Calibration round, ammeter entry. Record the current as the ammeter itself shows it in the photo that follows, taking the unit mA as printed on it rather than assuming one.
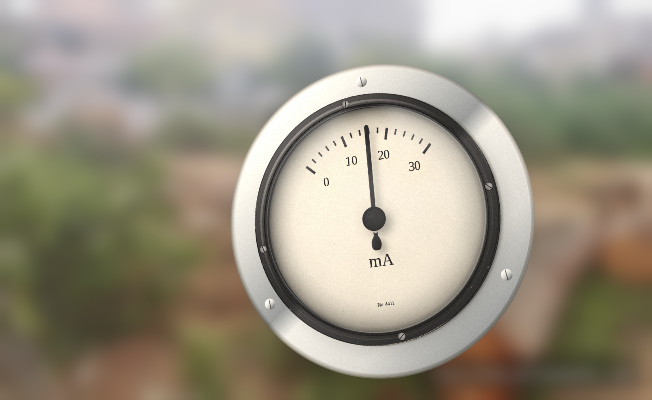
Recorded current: 16 mA
